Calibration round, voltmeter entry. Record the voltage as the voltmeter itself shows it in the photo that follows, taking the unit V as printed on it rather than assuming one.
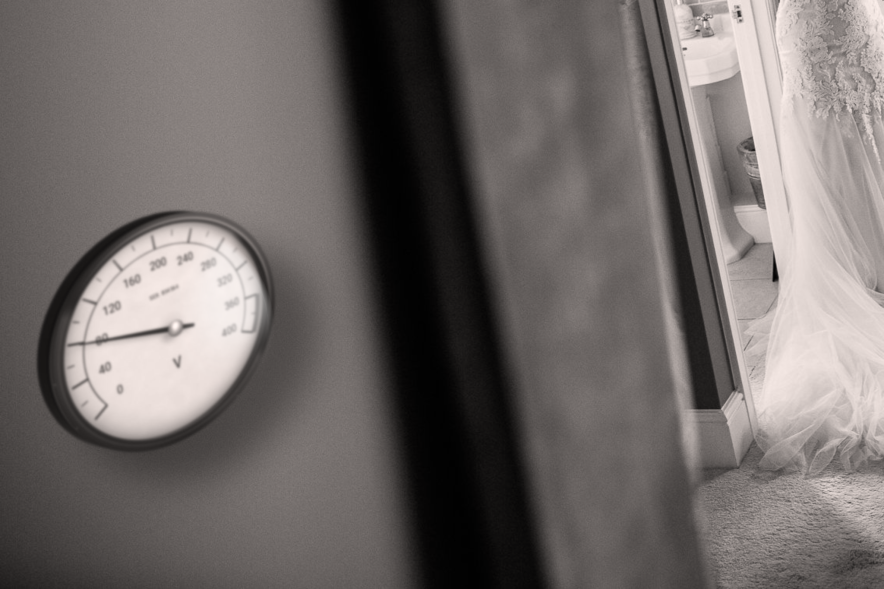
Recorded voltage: 80 V
